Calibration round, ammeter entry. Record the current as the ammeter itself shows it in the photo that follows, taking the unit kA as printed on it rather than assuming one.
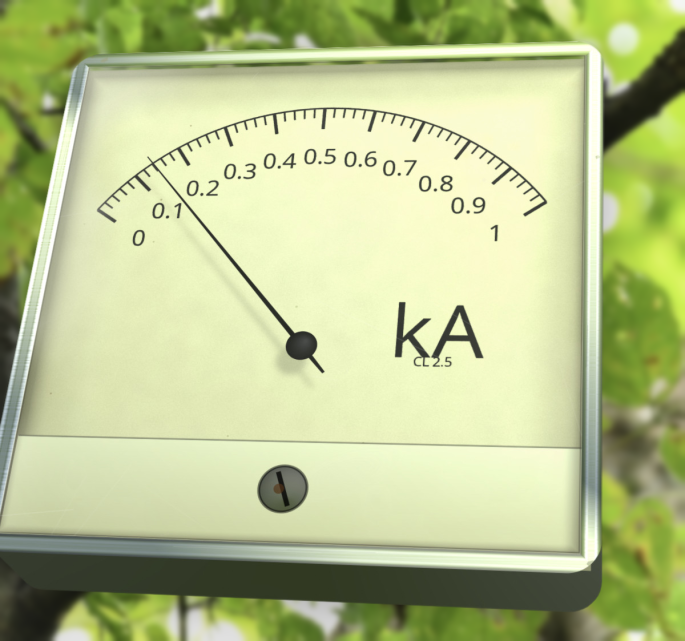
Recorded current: 0.14 kA
